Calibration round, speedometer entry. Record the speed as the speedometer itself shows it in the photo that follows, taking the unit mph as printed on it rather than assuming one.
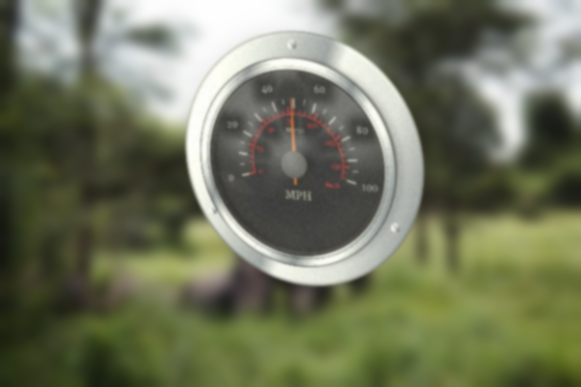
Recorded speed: 50 mph
